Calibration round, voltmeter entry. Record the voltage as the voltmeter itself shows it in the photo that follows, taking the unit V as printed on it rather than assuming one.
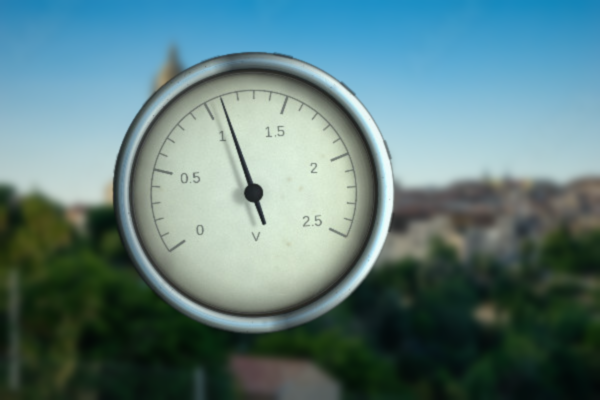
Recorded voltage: 1.1 V
